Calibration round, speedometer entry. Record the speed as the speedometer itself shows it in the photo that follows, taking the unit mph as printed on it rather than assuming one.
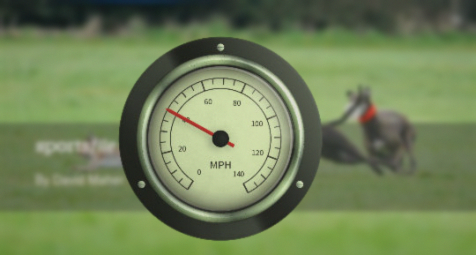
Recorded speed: 40 mph
